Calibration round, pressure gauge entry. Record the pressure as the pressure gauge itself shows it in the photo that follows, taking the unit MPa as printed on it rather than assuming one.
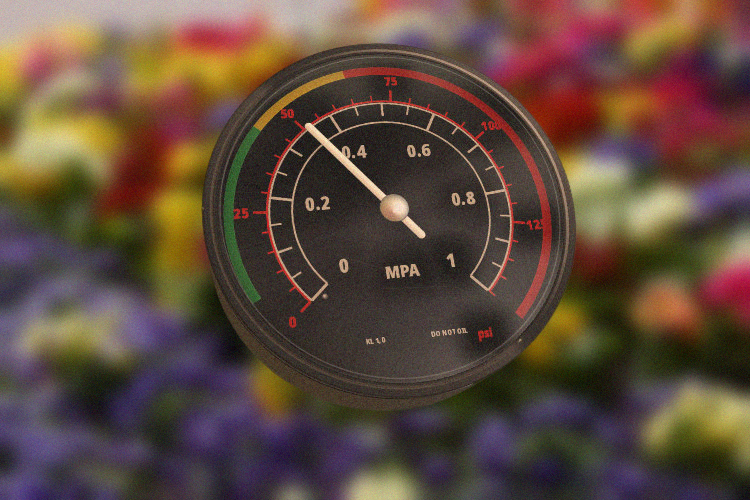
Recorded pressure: 0.35 MPa
